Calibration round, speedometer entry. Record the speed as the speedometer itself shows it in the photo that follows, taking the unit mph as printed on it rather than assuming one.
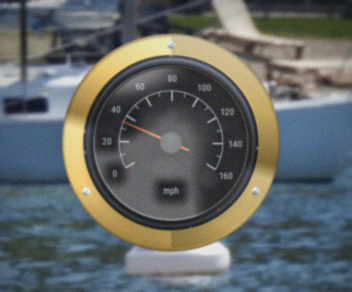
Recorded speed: 35 mph
